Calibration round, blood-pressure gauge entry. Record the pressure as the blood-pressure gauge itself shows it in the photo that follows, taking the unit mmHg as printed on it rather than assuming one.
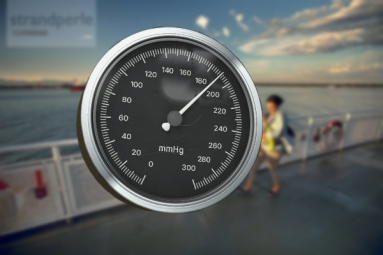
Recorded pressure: 190 mmHg
